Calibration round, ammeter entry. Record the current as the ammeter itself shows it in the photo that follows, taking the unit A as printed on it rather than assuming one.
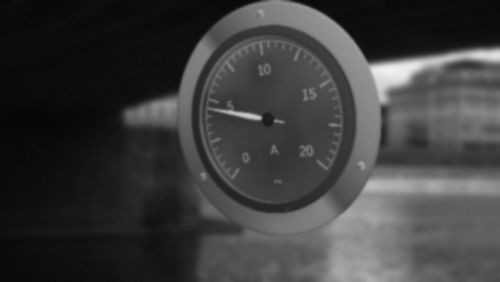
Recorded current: 4.5 A
